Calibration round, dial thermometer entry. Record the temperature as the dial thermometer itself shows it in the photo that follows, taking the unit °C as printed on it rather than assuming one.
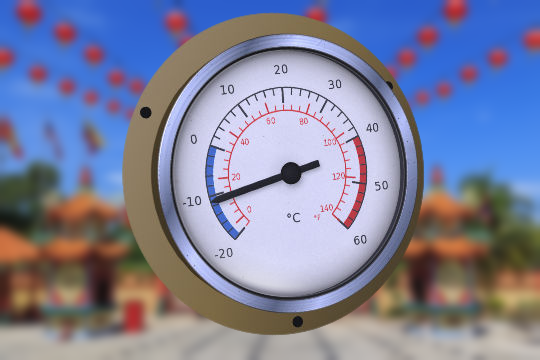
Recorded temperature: -11 °C
